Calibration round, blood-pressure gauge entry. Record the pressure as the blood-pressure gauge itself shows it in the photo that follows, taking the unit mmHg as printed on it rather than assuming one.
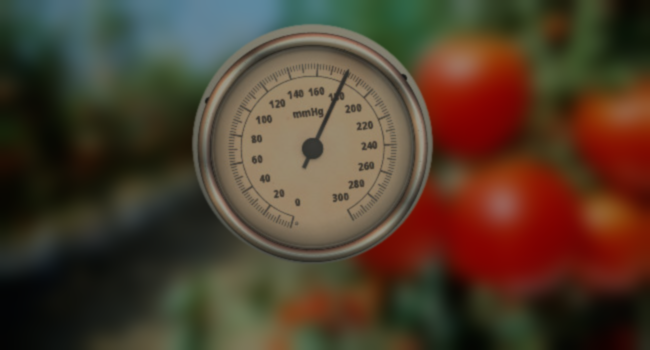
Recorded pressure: 180 mmHg
